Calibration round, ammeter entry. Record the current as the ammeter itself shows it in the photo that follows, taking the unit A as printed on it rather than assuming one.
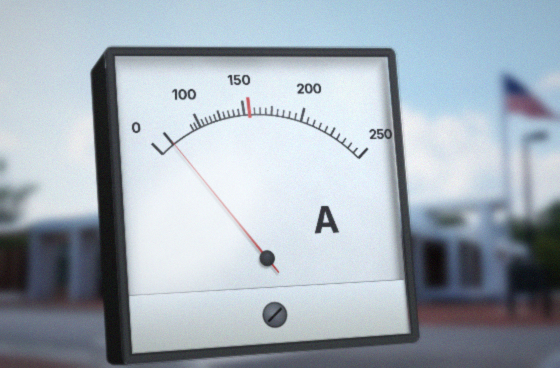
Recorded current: 50 A
